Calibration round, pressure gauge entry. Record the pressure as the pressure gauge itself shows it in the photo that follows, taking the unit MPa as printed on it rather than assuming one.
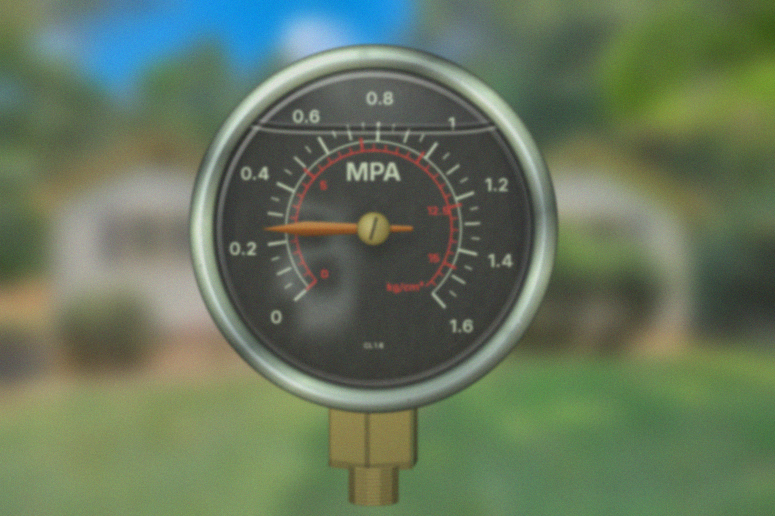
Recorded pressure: 0.25 MPa
